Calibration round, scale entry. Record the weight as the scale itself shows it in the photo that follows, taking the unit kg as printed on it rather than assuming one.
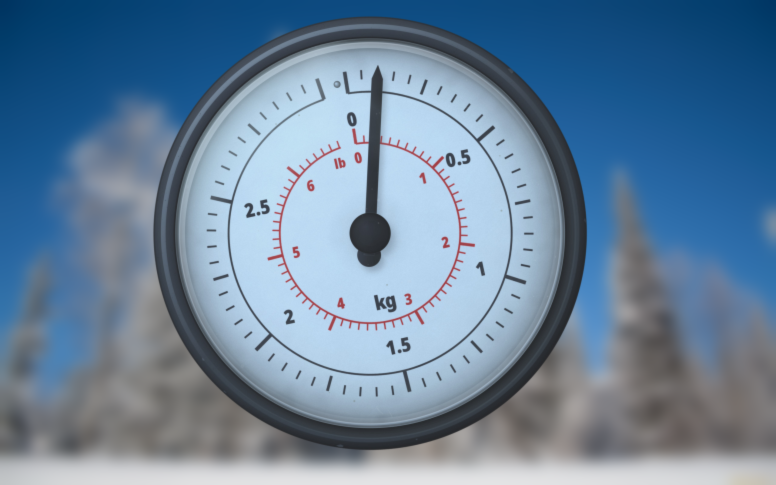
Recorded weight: 0.1 kg
